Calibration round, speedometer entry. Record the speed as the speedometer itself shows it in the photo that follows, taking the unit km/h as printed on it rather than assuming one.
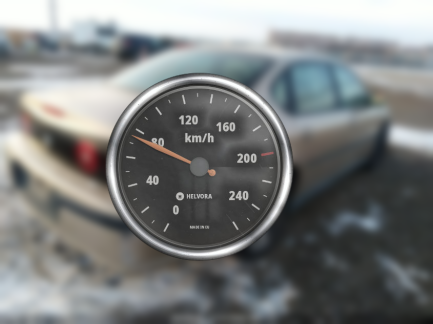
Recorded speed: 75 km/h
